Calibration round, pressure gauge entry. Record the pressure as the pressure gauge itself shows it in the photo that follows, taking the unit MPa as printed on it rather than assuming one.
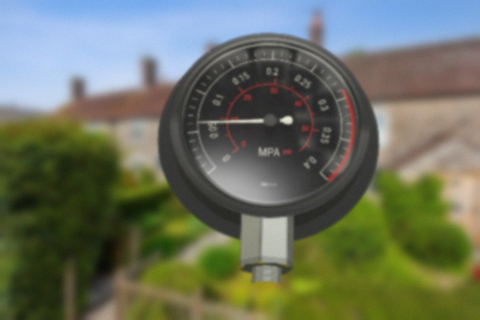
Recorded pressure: 0.06 MPa
